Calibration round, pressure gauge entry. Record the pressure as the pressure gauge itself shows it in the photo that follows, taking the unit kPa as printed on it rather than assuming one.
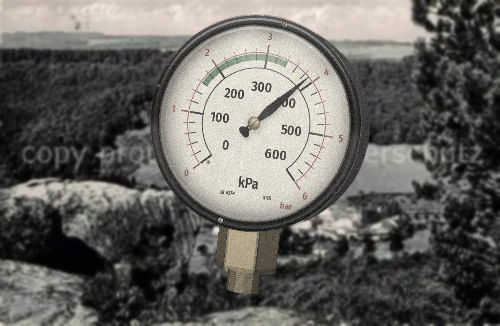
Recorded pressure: 390 kPa
